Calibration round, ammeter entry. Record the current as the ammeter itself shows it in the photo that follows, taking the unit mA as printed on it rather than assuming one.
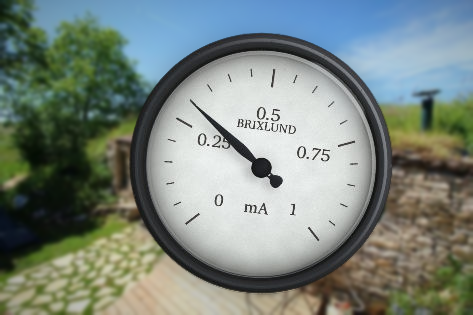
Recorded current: 0.3 mA
